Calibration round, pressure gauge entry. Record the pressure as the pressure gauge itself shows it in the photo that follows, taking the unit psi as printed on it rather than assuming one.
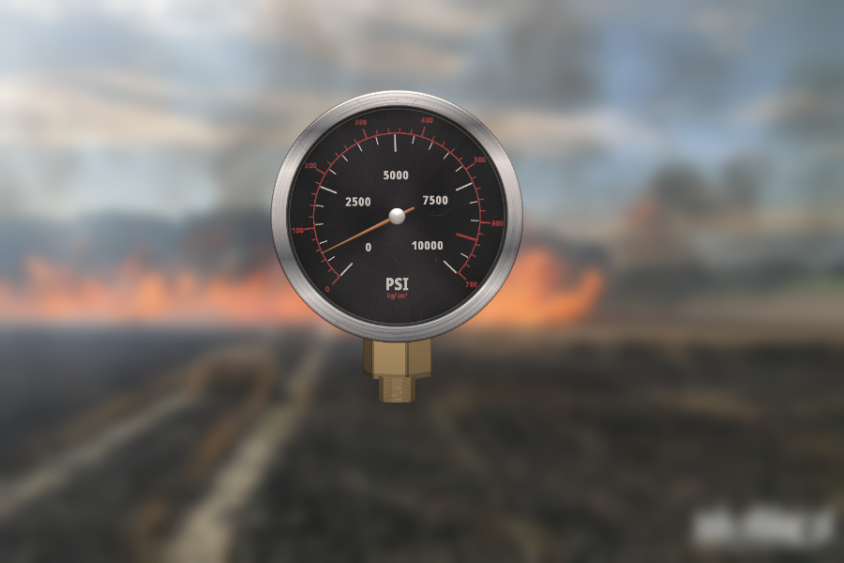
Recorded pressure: 750 psi
